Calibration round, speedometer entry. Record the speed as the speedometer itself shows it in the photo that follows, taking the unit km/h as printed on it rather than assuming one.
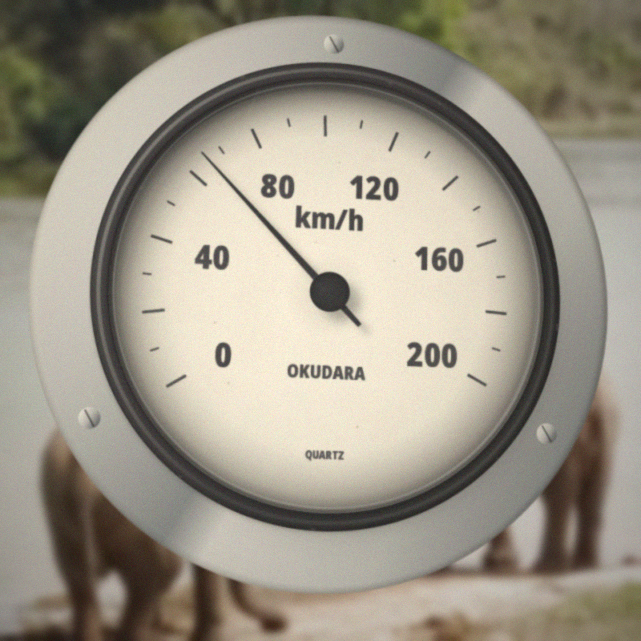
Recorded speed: 65 km/h
